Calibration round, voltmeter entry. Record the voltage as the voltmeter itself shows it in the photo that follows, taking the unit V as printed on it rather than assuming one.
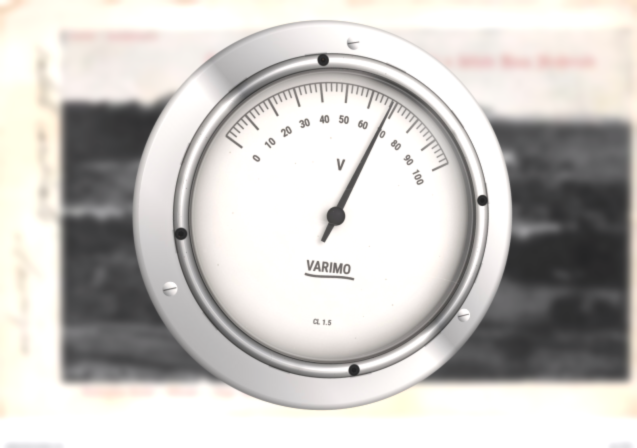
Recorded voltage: 68 V
